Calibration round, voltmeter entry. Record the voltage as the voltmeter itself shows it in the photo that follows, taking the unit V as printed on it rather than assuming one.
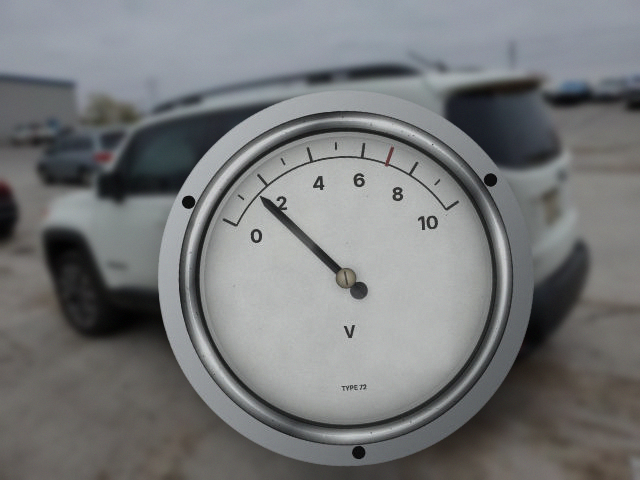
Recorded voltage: 1.5 V
